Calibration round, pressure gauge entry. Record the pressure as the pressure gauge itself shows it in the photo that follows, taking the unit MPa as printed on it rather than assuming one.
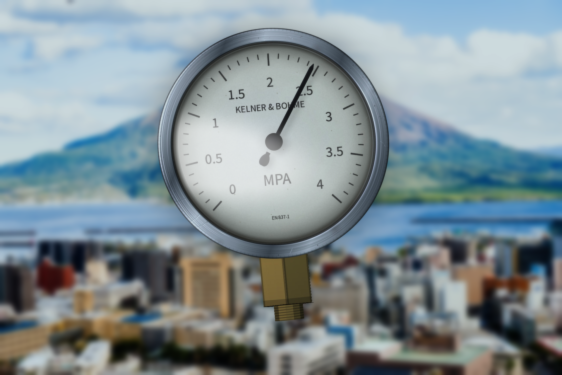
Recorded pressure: 2.45 MPa
